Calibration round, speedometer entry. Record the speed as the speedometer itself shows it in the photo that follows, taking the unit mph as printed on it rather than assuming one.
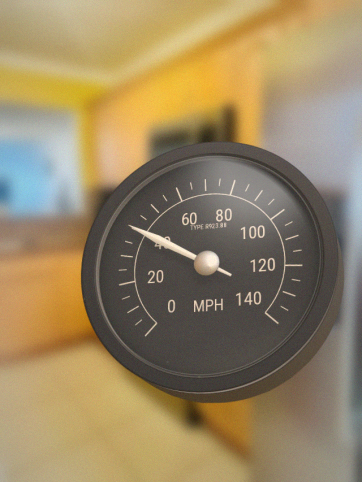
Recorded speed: 40 mph
